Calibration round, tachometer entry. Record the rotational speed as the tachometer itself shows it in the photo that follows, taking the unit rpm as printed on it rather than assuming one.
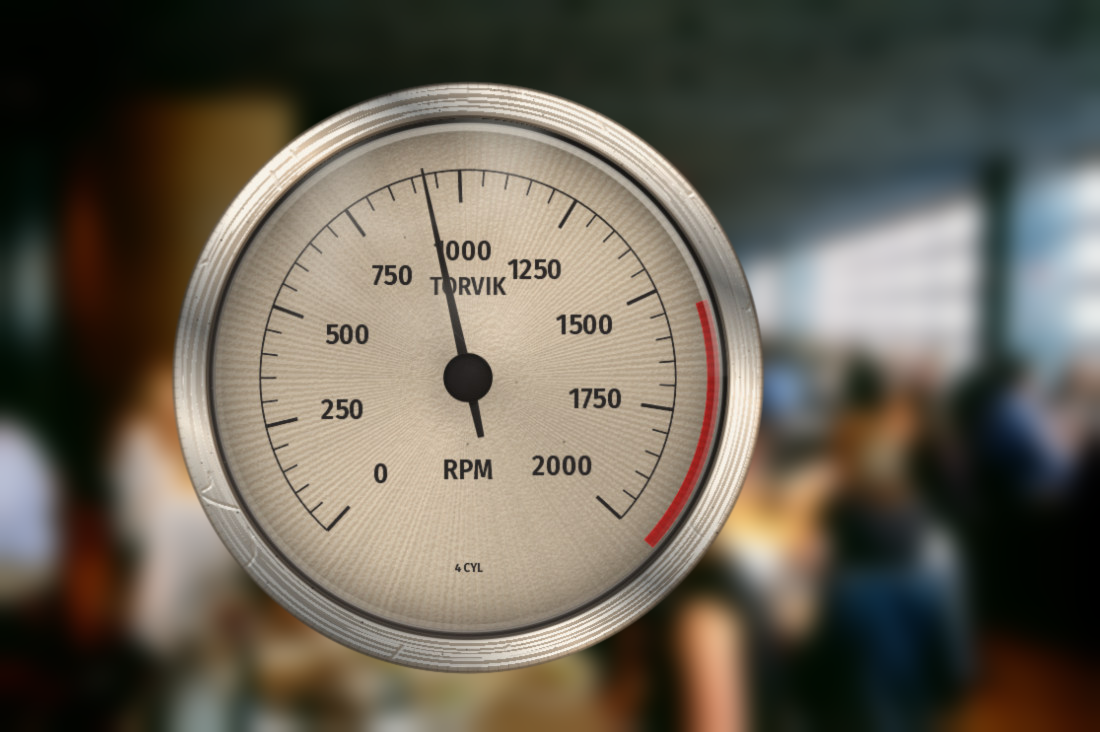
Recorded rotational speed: 925 rpm
